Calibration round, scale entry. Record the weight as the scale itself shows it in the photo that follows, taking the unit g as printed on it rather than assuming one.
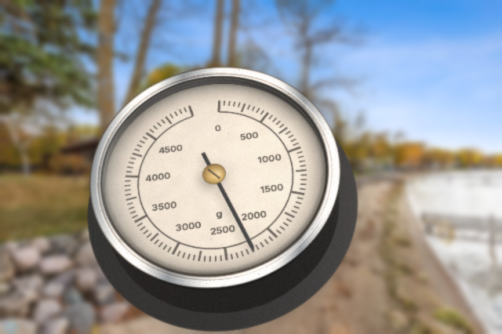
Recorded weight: 2250 g
